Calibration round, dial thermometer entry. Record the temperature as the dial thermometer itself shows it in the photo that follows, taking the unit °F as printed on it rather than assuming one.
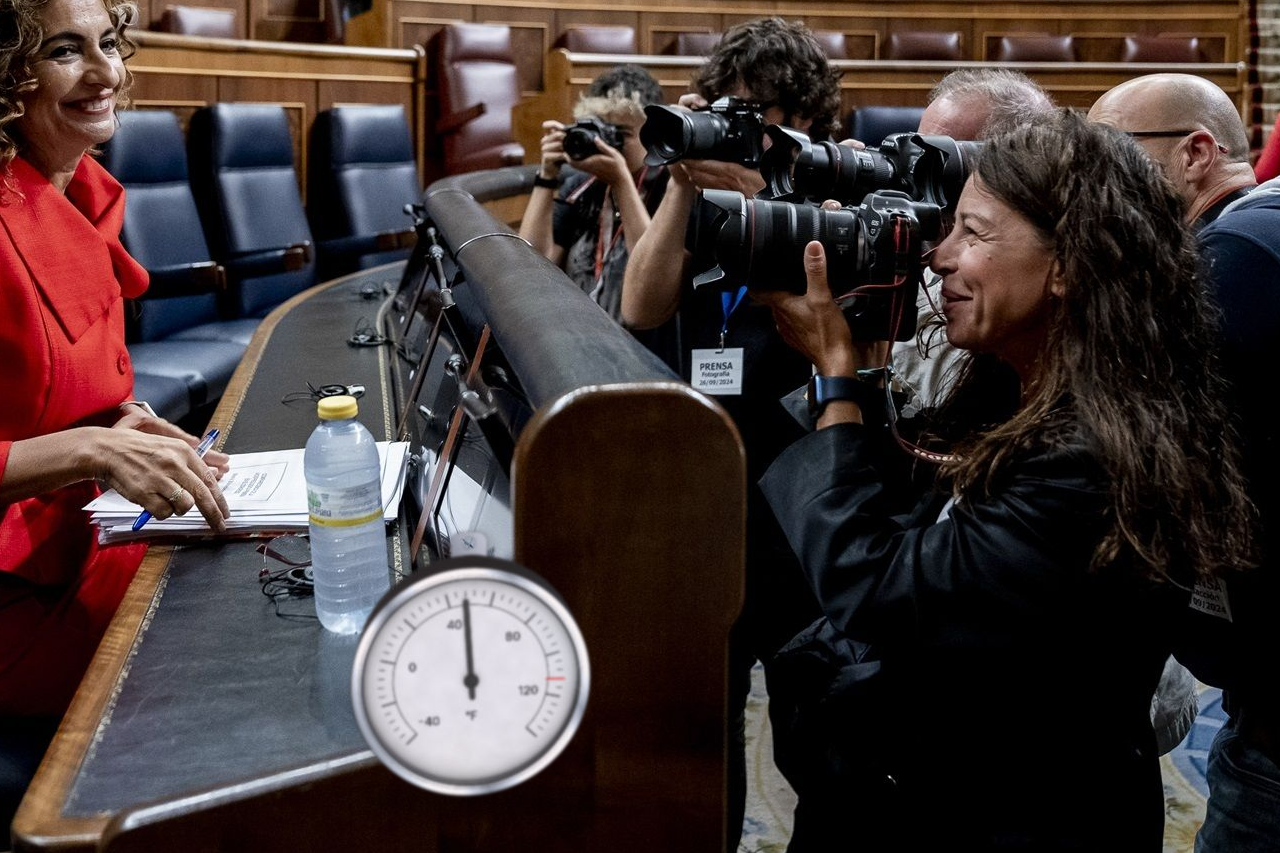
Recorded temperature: 48 °F
